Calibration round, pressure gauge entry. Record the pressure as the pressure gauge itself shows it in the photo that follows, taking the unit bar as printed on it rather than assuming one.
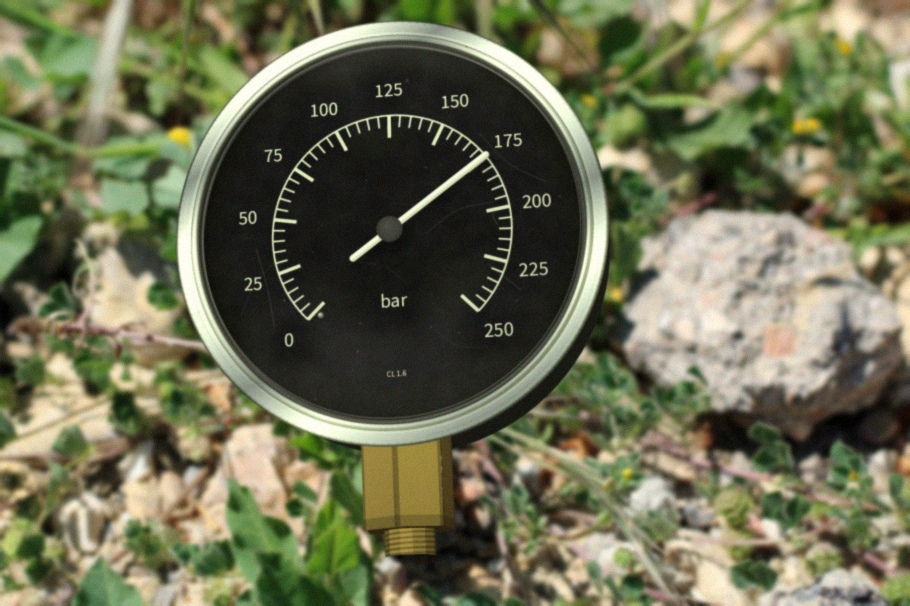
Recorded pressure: 175 bar
